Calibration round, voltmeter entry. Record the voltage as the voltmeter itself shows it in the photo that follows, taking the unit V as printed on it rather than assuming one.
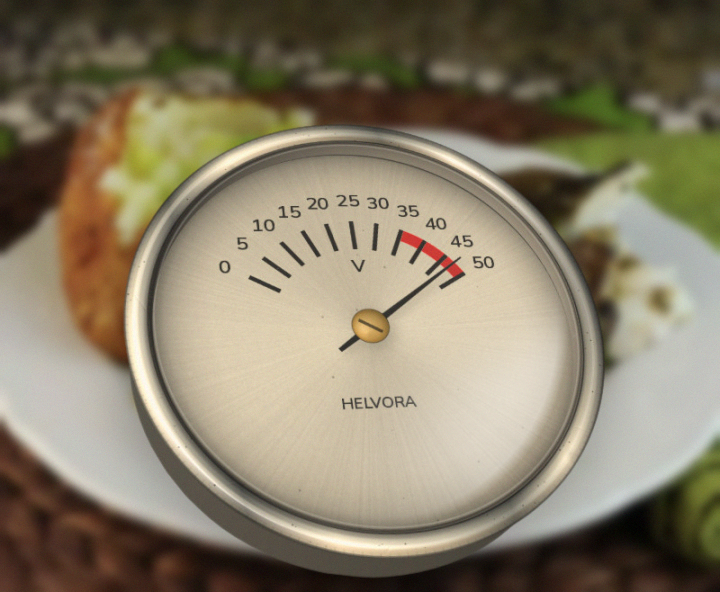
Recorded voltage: 47.5 V
